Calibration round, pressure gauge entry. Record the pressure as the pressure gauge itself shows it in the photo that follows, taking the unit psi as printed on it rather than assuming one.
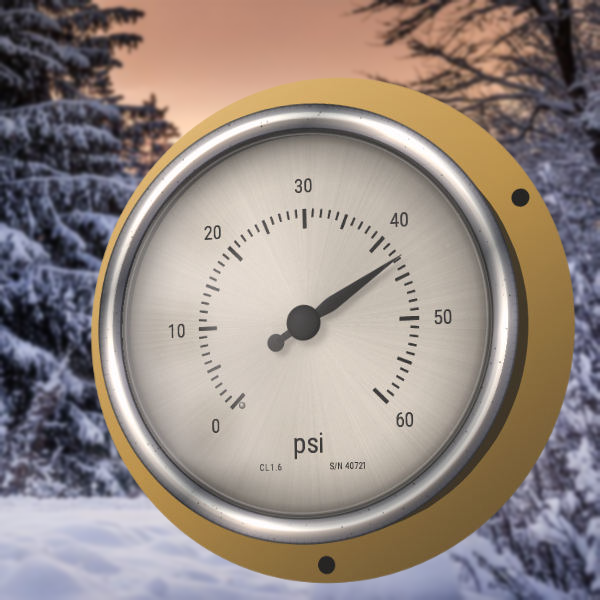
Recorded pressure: 43 psi
